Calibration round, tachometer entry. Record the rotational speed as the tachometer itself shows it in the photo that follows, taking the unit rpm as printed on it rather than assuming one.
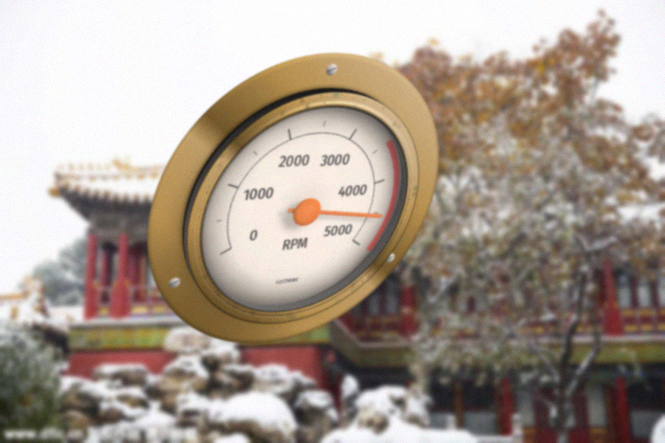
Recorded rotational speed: 4500 rpm
